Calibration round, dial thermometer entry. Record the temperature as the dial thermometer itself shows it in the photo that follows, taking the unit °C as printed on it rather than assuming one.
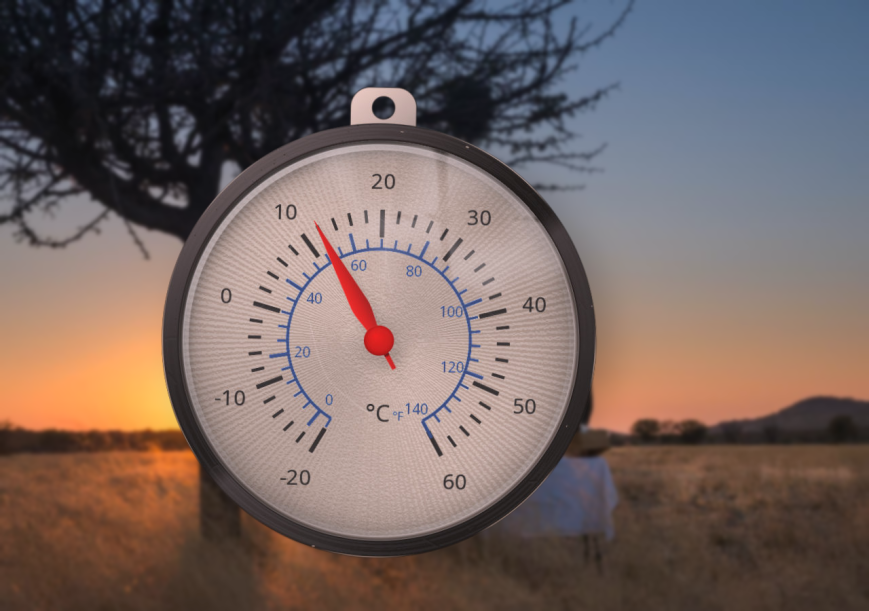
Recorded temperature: 12 °C
